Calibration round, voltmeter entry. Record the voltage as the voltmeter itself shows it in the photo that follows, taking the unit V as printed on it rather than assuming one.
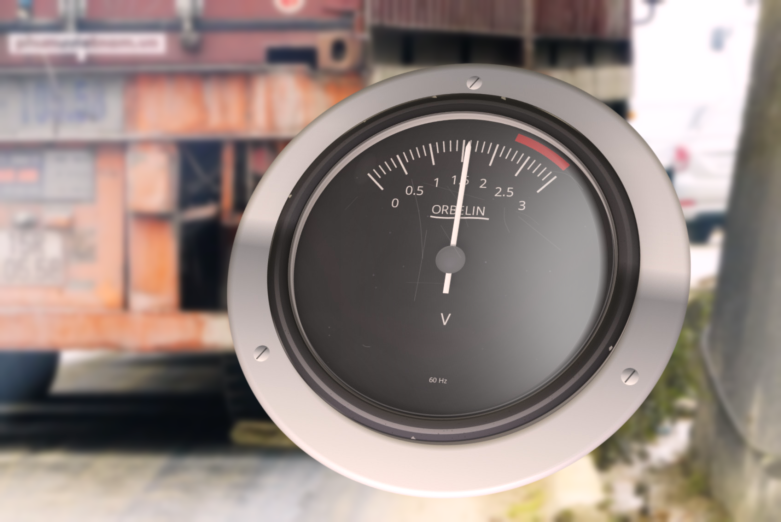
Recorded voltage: 1.6 V
